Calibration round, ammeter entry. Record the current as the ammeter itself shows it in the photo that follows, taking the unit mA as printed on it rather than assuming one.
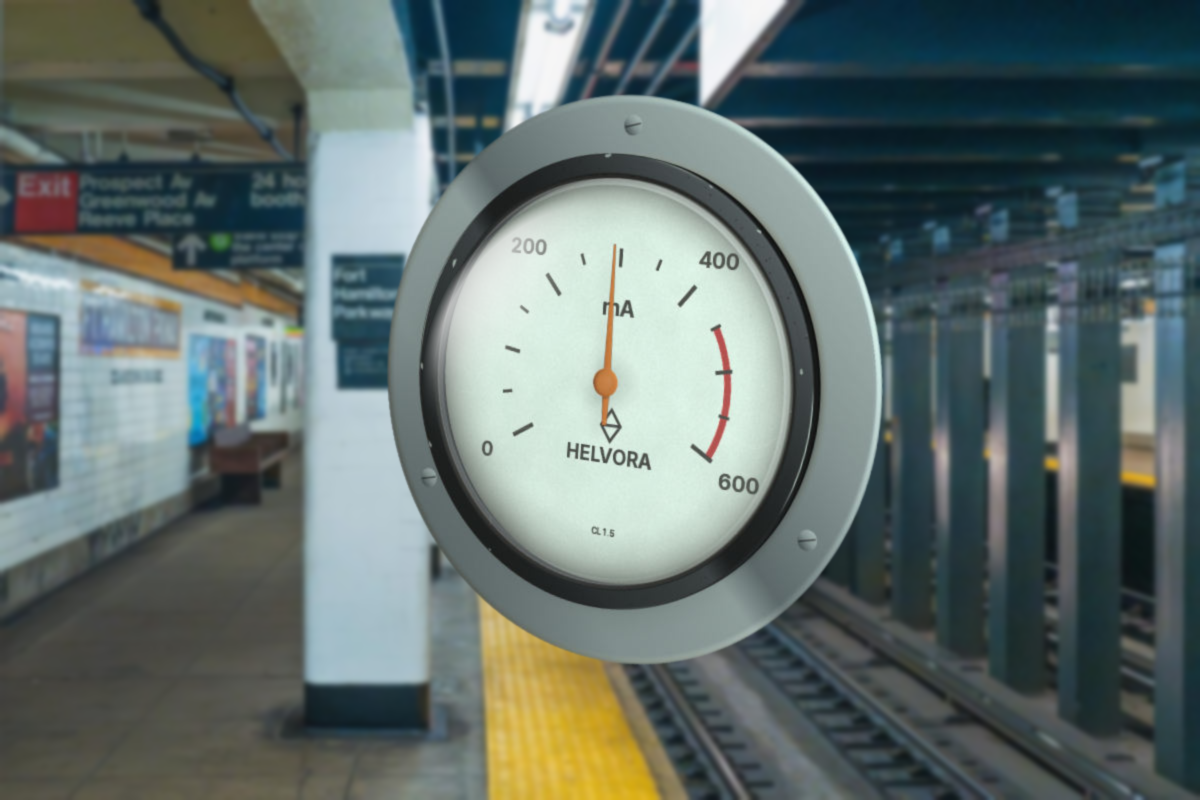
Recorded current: 300 mA
